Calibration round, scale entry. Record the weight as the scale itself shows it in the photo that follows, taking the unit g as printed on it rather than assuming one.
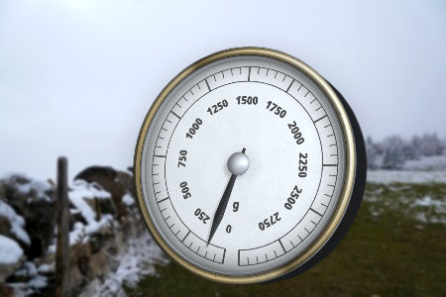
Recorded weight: 100 g
